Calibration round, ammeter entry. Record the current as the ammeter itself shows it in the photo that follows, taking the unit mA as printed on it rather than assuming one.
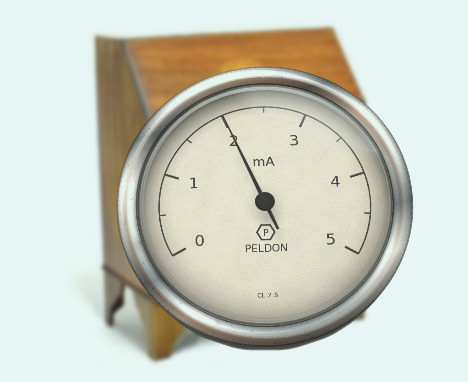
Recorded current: 2 mA
